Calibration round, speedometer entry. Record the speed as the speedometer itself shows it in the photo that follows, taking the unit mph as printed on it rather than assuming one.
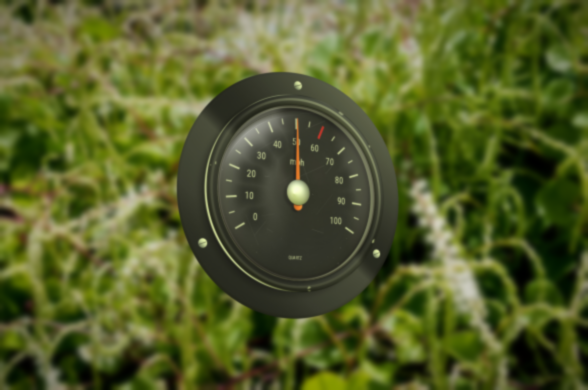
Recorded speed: 50 mph
